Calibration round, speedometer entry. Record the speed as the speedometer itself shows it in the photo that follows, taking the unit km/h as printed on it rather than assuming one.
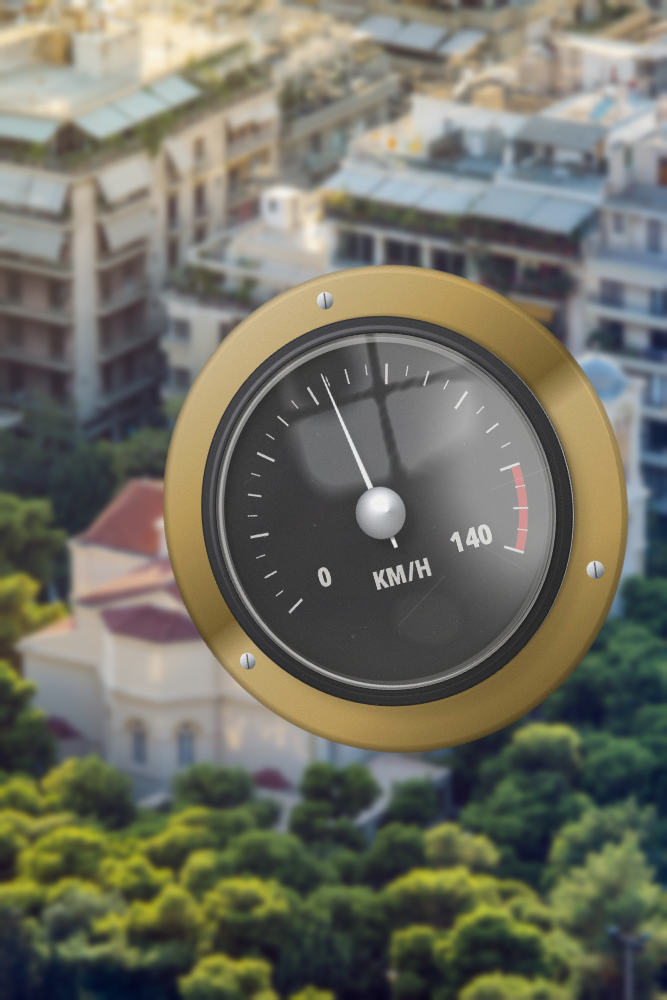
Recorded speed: 65 km/h
